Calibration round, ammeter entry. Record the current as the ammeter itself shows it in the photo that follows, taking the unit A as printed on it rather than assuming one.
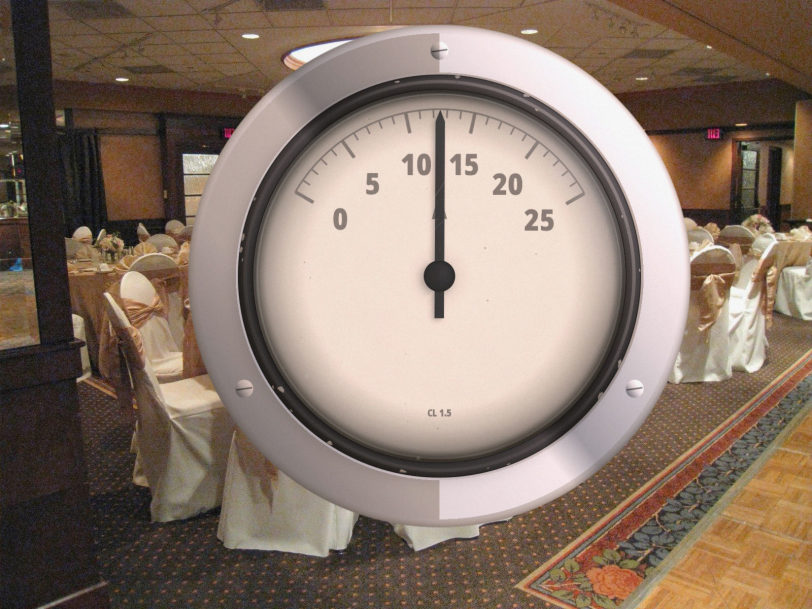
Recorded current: 12.5 A
